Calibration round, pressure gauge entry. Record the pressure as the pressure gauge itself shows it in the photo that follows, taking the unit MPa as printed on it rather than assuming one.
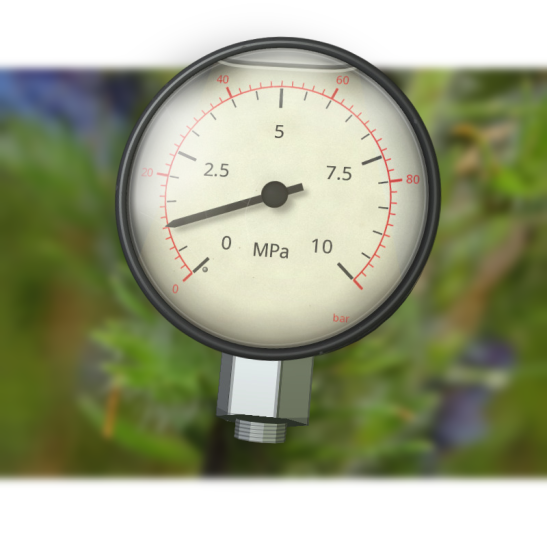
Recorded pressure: 1 MPa
